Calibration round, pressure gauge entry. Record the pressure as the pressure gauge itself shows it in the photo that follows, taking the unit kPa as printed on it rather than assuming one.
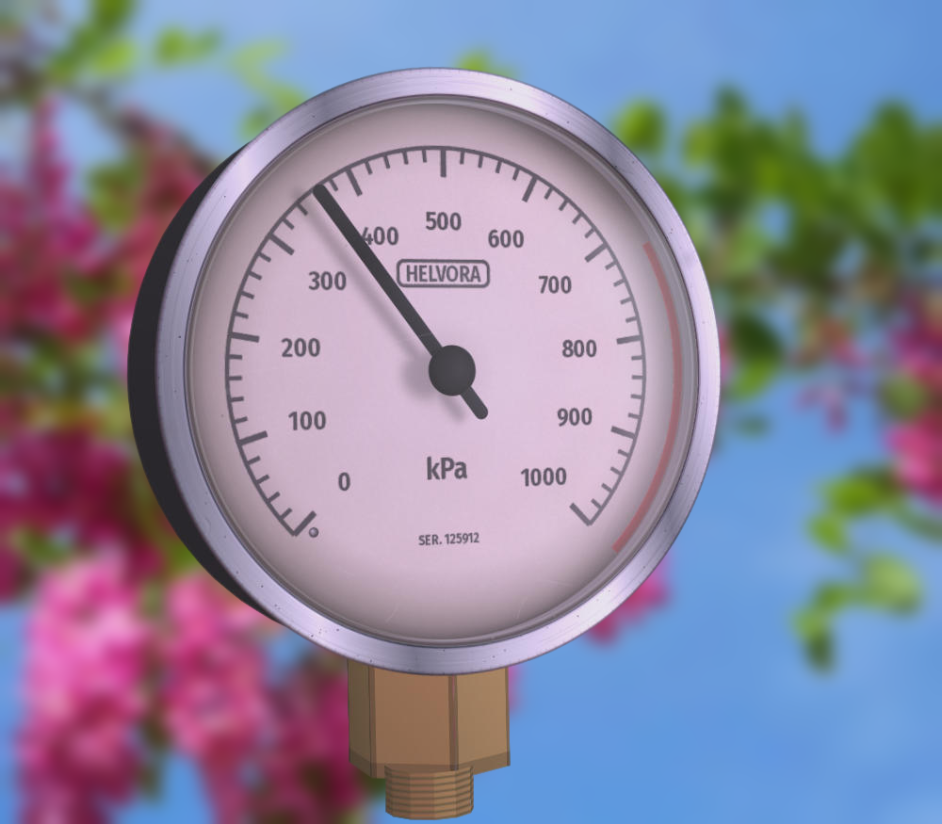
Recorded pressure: 360 kPa
